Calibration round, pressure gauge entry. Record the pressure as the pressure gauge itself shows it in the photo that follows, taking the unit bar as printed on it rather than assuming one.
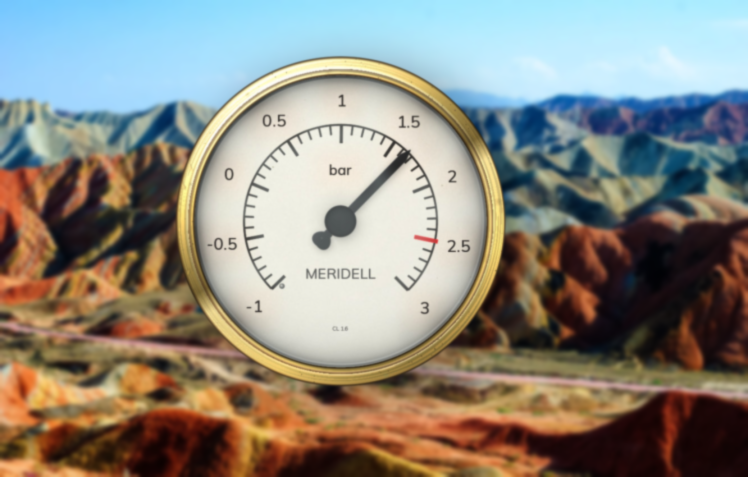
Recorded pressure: 1.65 bar
